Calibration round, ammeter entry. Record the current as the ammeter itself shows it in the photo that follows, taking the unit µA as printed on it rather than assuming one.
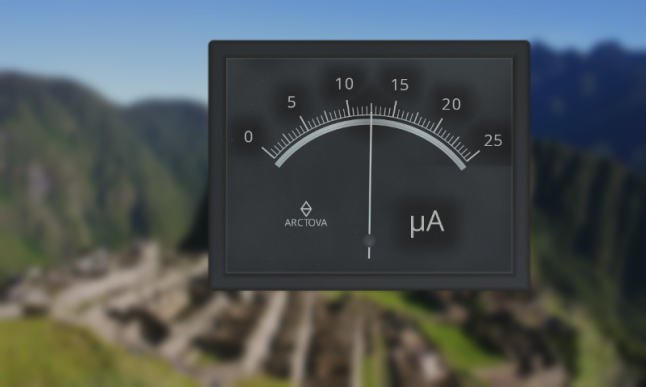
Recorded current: 12.5 µA
